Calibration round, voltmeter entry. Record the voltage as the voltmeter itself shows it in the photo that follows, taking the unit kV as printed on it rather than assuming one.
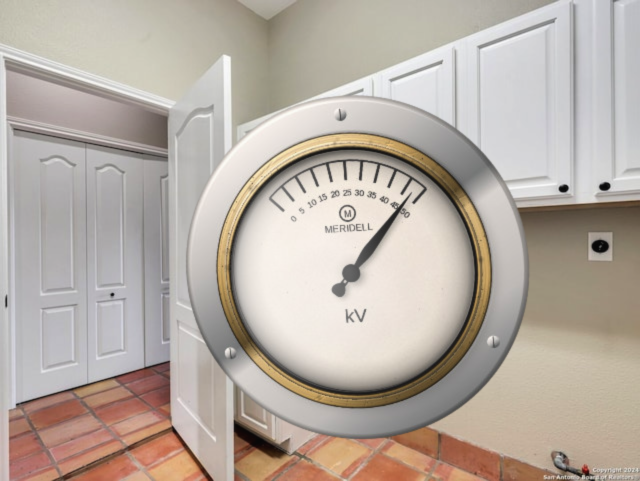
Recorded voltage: 47.5 kV
